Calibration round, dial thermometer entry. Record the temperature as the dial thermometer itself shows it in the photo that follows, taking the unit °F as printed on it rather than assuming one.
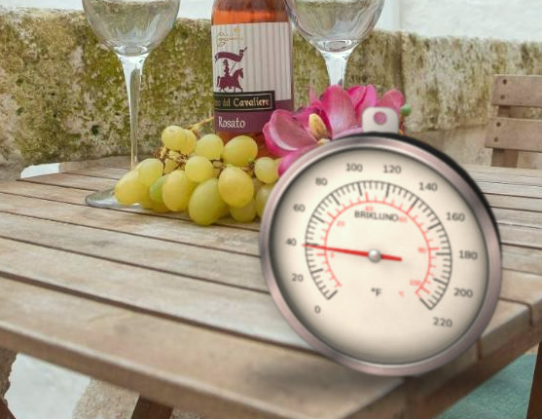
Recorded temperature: 40 °F
